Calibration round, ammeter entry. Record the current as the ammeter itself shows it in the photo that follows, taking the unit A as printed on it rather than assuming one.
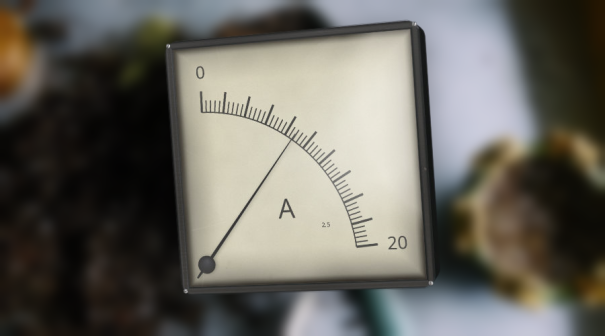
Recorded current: 8.8 A
